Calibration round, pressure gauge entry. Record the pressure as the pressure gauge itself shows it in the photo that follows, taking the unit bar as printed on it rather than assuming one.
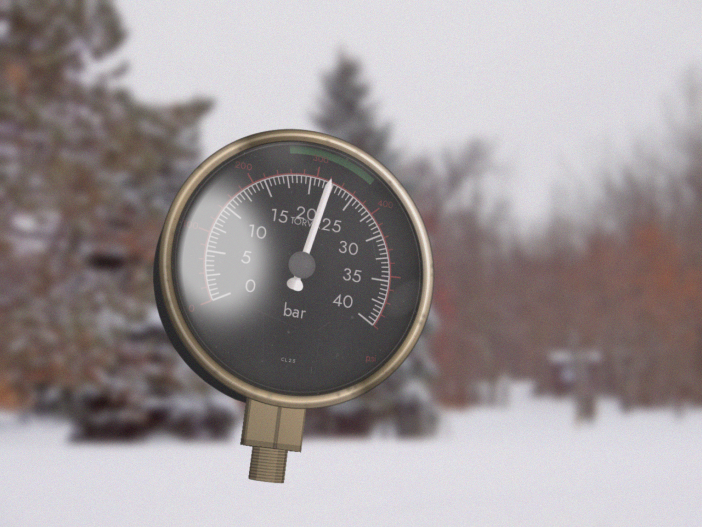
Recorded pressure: 22 bar
